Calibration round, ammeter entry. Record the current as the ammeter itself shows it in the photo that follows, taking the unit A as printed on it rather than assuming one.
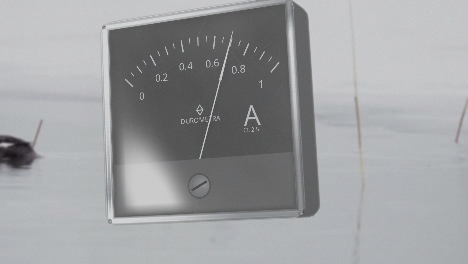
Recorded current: 0.7 A
